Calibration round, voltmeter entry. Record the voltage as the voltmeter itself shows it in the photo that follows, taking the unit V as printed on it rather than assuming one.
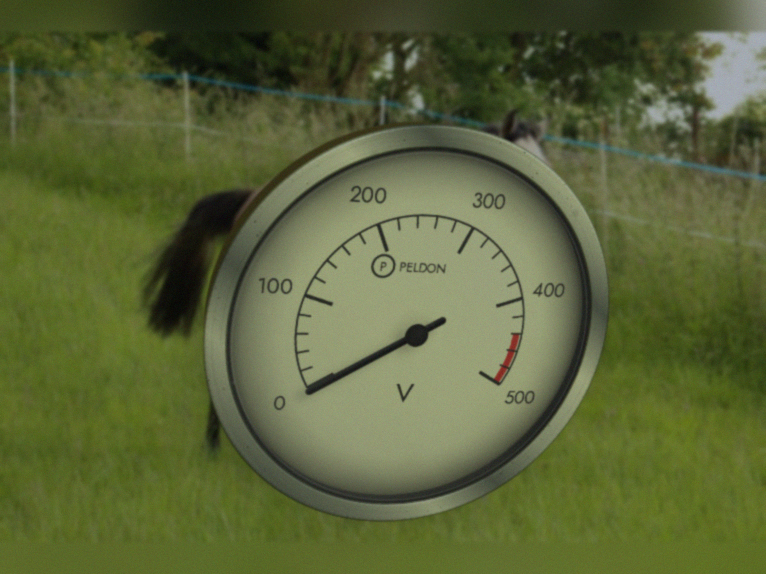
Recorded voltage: 0 V
